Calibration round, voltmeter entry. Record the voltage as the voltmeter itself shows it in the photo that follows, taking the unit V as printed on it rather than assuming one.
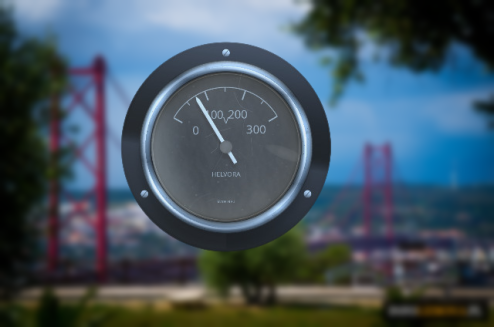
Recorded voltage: 75 V
